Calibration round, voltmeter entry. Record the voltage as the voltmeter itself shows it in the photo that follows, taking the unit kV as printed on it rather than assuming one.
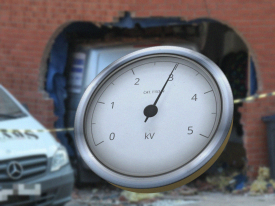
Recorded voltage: 3 kV
